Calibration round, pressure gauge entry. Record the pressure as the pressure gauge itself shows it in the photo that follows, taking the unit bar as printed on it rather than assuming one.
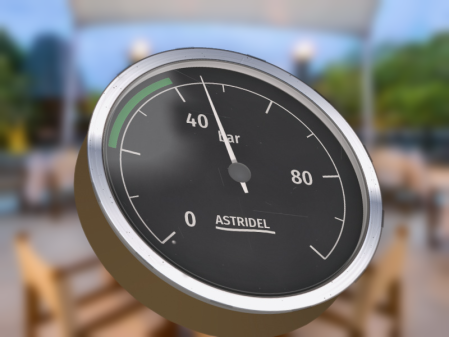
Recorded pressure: 45 bar
